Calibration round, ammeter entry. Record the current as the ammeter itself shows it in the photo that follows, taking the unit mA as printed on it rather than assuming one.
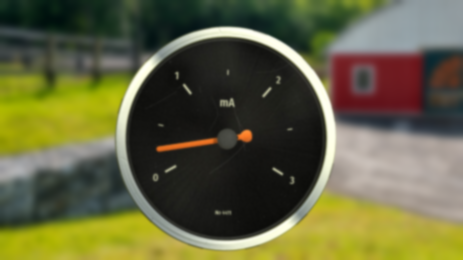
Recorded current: 0.25 mA
